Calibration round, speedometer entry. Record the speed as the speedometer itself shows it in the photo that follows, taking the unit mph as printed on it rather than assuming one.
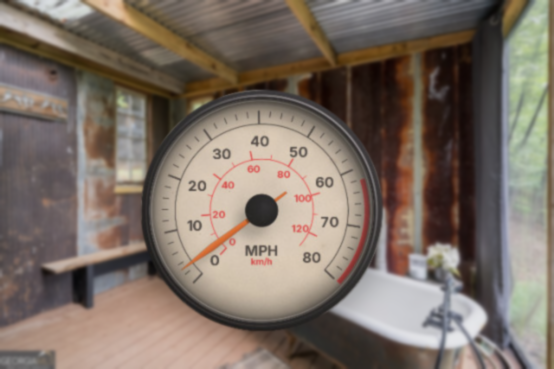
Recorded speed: 3 mph
